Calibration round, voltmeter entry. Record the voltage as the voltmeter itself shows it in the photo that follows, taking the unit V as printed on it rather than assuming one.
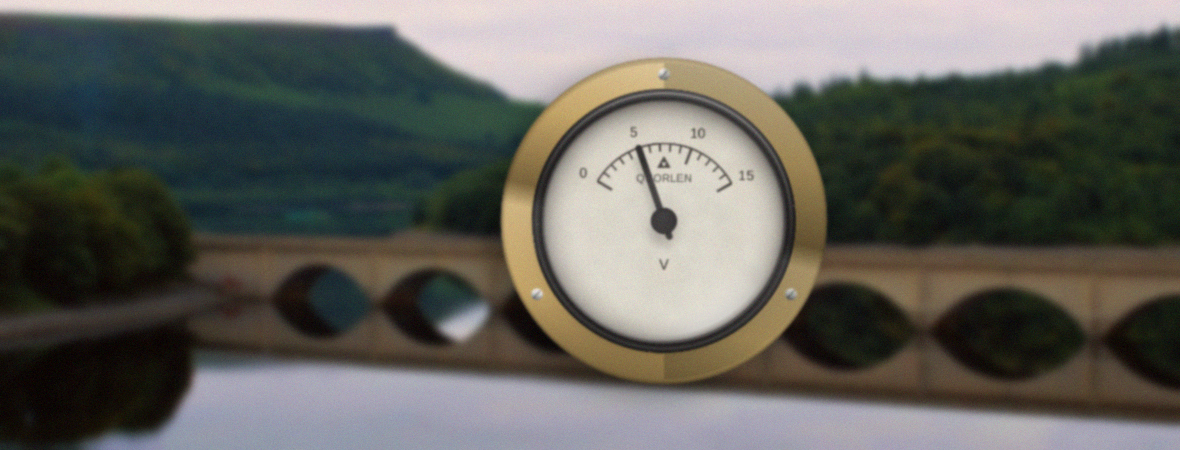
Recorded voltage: 5 V
